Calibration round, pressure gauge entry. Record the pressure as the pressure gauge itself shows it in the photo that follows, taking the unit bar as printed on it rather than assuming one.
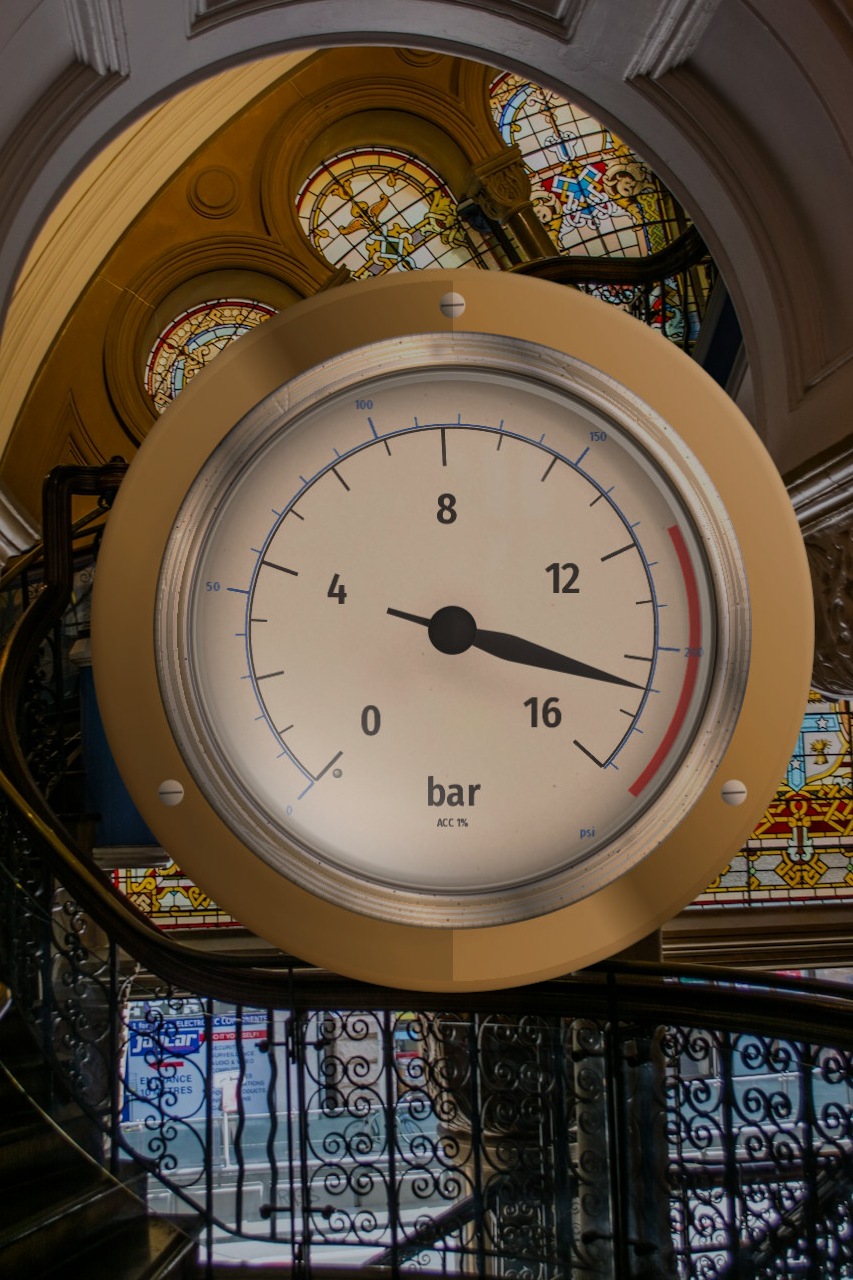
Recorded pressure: 14.5 bar
